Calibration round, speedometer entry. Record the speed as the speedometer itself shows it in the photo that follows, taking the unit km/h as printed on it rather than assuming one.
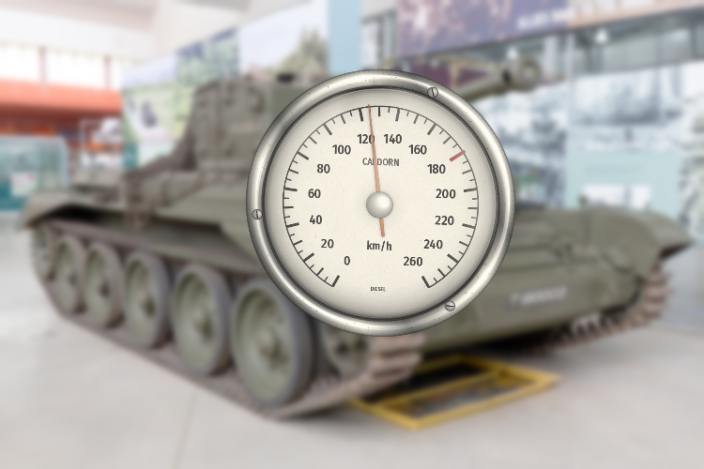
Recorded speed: 125 km/h
